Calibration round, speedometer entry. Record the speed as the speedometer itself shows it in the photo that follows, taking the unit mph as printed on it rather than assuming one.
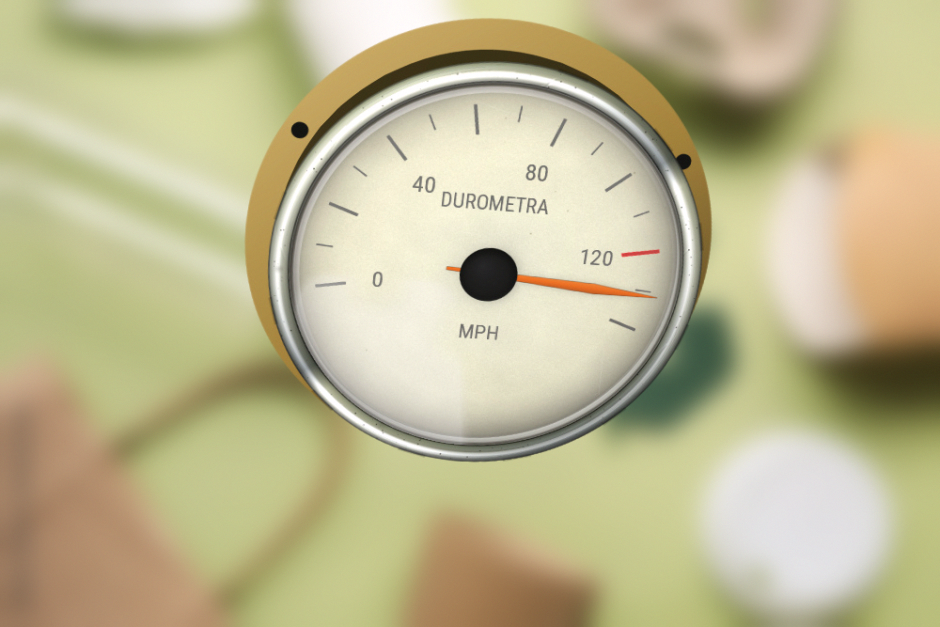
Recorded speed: 130 mph
